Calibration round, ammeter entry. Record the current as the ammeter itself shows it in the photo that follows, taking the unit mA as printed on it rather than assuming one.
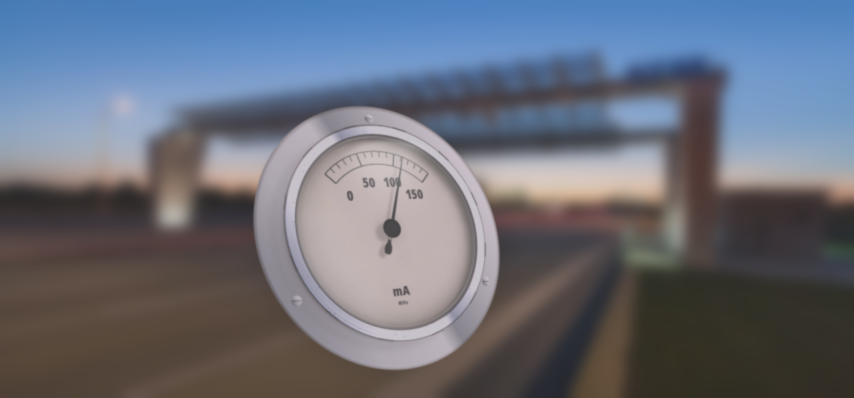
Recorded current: 110 mA
